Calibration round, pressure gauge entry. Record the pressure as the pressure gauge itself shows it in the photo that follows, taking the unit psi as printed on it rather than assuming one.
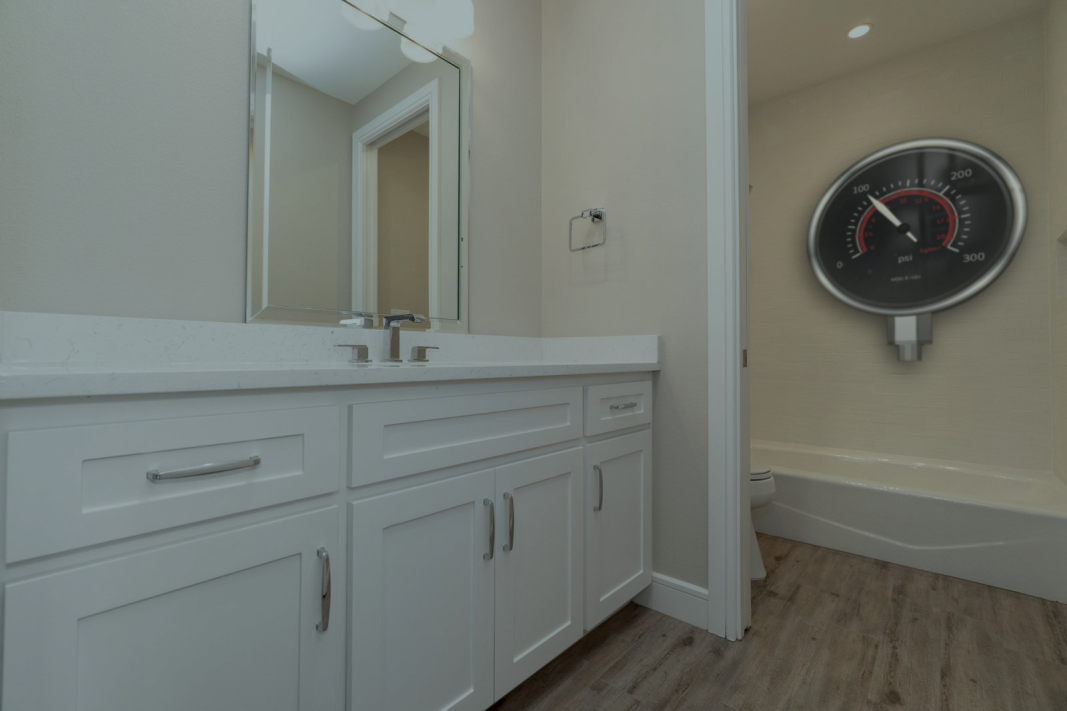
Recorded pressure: 100 psi
